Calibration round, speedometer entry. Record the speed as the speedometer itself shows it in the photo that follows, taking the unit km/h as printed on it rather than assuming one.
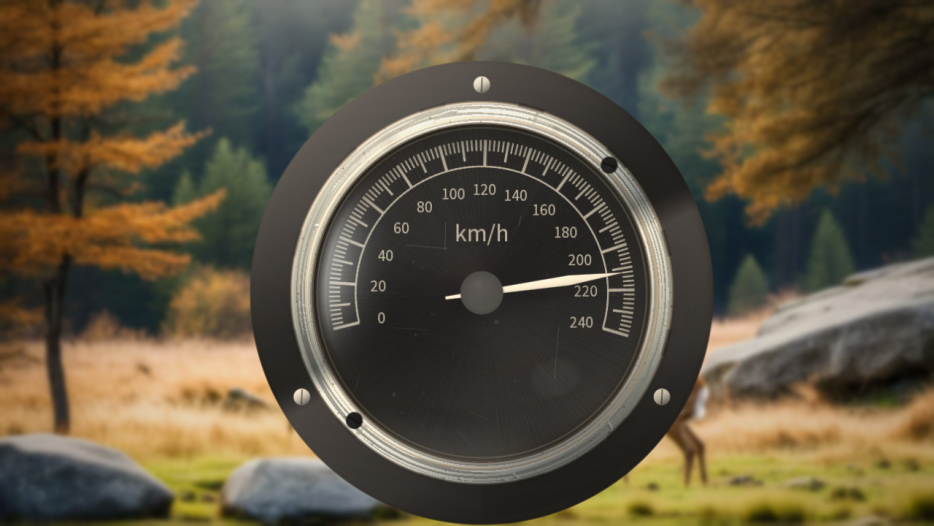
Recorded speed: 212 km/h
